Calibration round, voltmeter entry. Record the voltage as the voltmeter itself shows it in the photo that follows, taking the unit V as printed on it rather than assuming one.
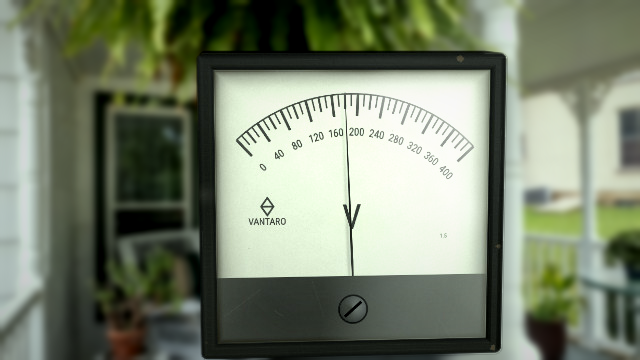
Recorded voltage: 180 V
